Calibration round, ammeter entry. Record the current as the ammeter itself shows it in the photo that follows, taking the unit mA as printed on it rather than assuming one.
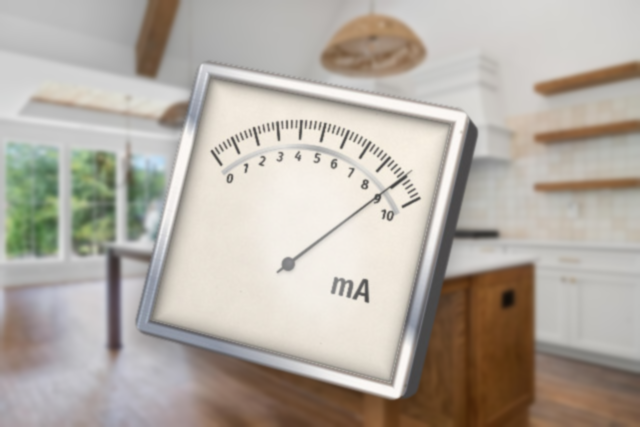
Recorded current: 9 mA
